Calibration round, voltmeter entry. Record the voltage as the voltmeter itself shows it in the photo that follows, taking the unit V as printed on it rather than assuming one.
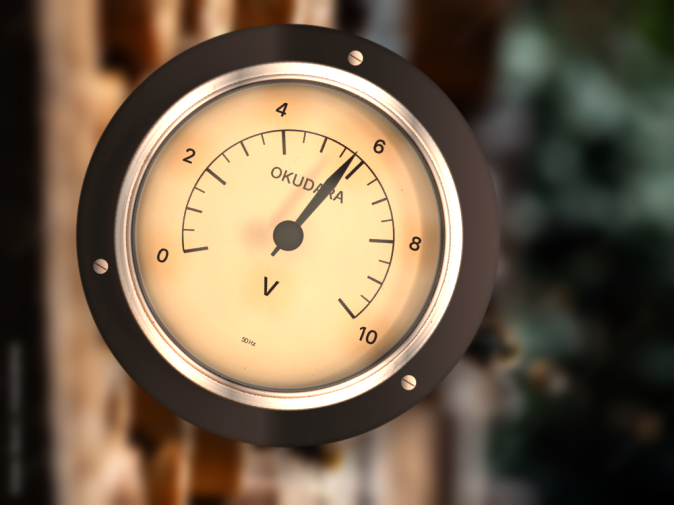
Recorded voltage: 5.75 V
